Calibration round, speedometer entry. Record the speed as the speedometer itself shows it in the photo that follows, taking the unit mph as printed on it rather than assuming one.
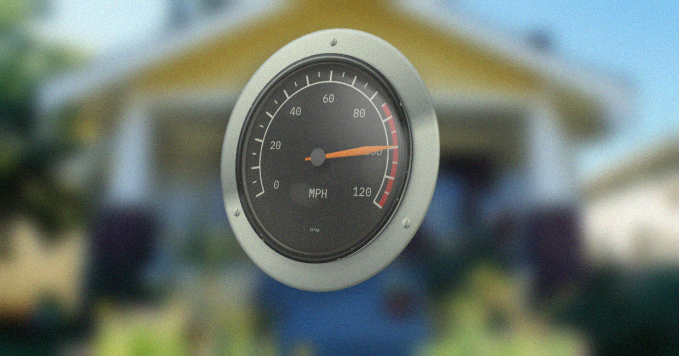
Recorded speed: 100 mph
